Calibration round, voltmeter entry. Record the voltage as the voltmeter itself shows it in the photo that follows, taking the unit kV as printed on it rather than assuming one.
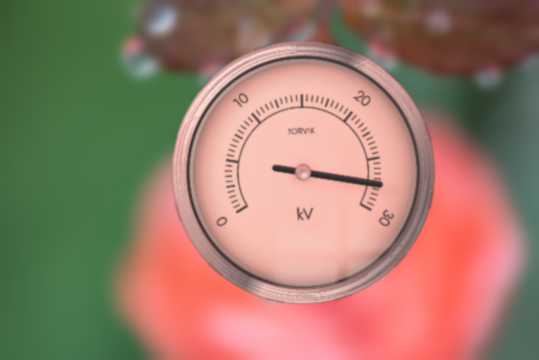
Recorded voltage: 27.5 kV
